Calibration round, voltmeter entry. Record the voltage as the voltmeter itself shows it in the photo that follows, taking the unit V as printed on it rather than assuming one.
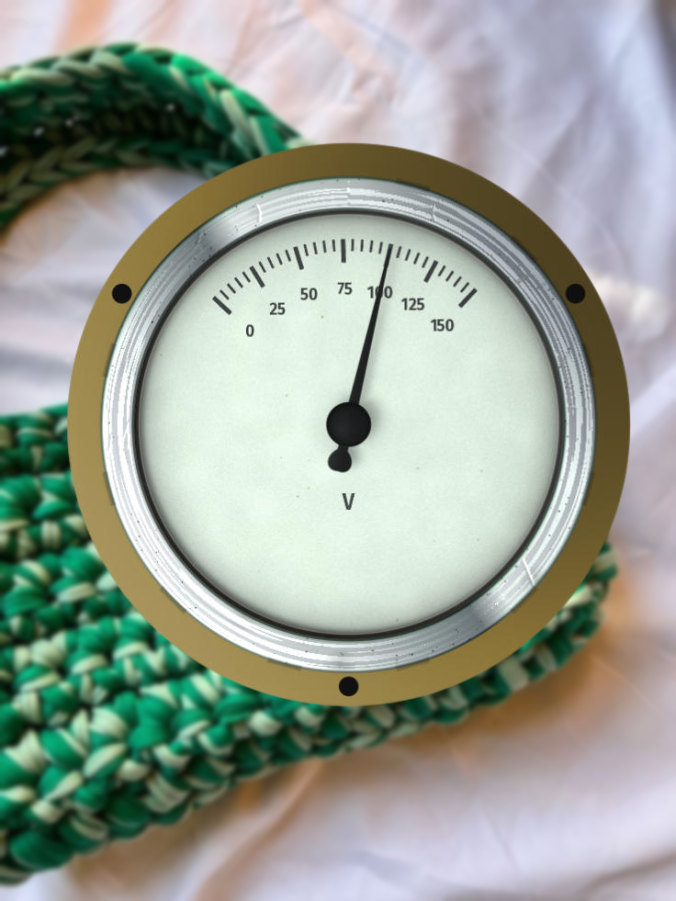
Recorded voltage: 100 V
